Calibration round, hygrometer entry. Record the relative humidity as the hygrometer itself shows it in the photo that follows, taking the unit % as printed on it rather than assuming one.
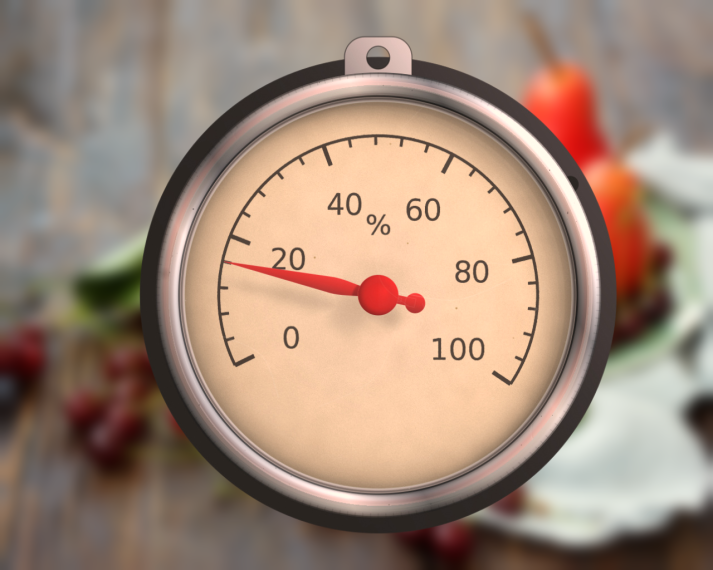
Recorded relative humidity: 16 %
